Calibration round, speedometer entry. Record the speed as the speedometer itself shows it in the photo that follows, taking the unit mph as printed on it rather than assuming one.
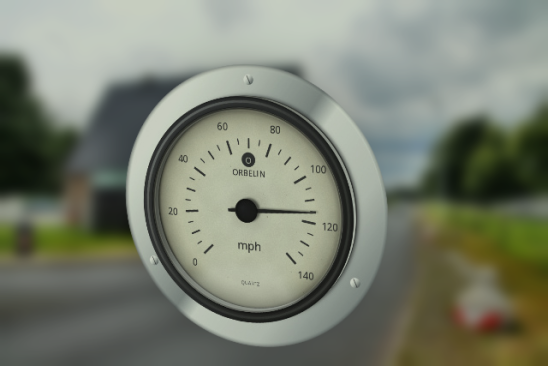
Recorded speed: 115 mph
